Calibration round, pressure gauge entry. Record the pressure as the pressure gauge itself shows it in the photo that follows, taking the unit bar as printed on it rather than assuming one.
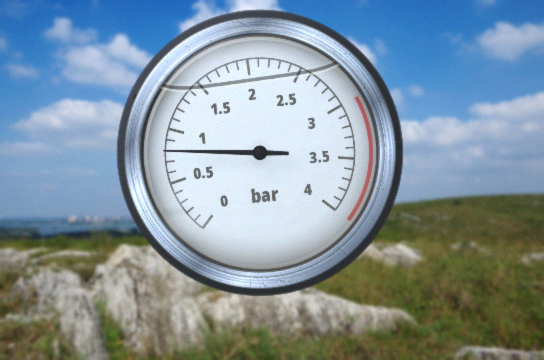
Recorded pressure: 0.8 bar
